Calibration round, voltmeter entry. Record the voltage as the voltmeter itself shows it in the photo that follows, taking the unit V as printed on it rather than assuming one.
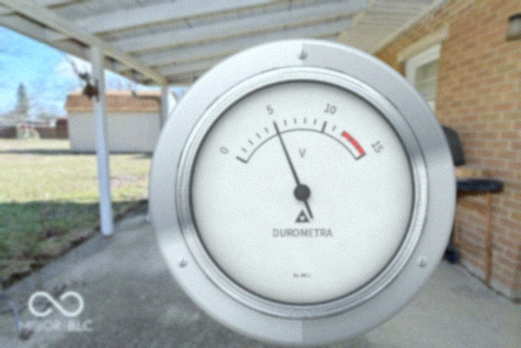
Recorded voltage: 5 V
